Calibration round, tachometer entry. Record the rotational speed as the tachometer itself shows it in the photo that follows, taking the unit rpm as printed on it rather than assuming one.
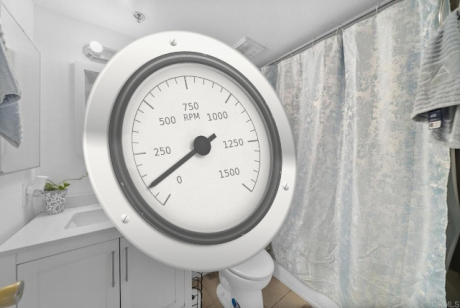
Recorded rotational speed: 100 rpm
